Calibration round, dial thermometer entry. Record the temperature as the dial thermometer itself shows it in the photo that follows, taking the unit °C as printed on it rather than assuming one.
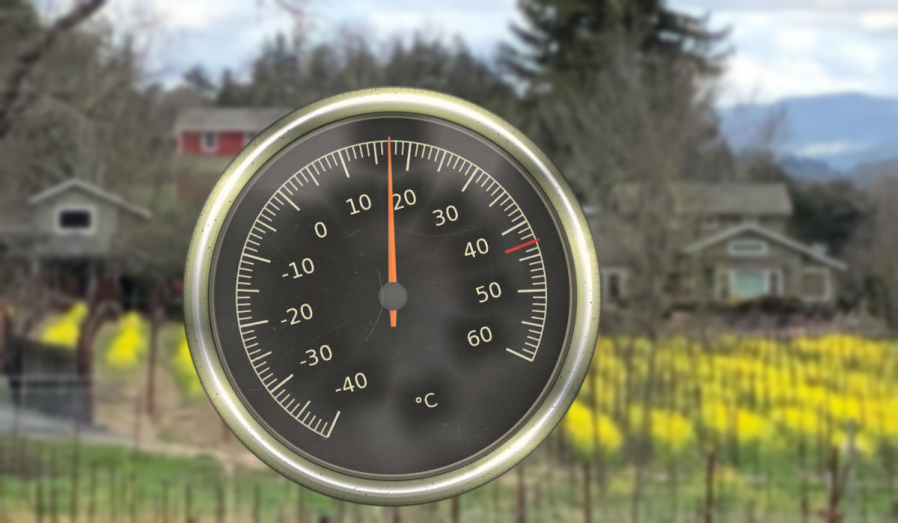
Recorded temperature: 17 °C
